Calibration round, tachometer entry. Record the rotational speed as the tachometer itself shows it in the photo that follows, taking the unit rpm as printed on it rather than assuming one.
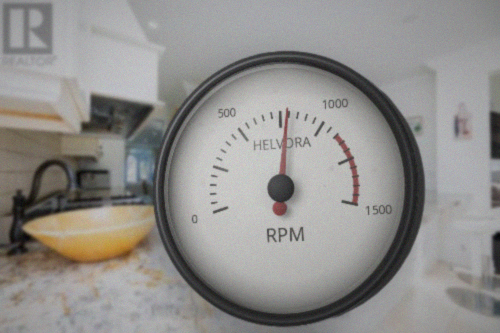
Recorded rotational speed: 800 rpm
